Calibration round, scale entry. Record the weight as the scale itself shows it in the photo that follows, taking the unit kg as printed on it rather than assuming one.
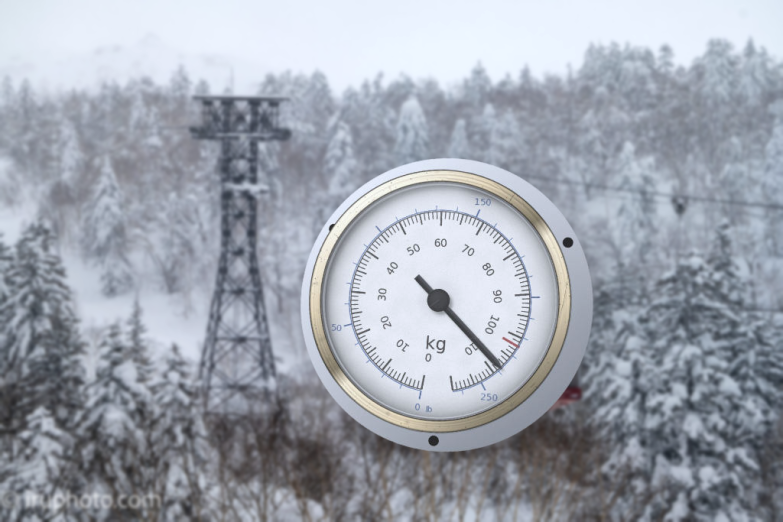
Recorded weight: 108 kg
